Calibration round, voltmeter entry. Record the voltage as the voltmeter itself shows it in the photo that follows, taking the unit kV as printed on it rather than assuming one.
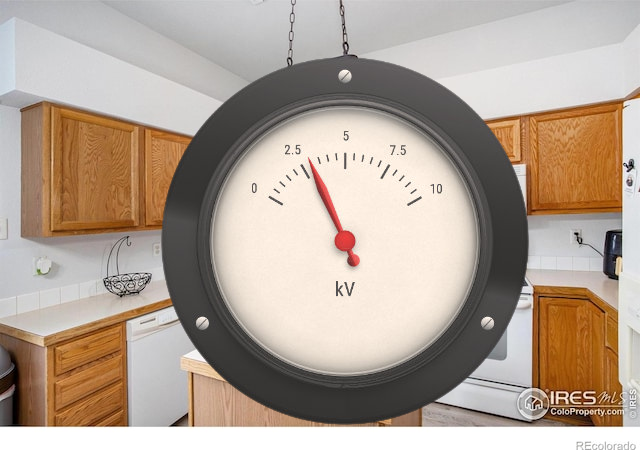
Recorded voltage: 3 kV
